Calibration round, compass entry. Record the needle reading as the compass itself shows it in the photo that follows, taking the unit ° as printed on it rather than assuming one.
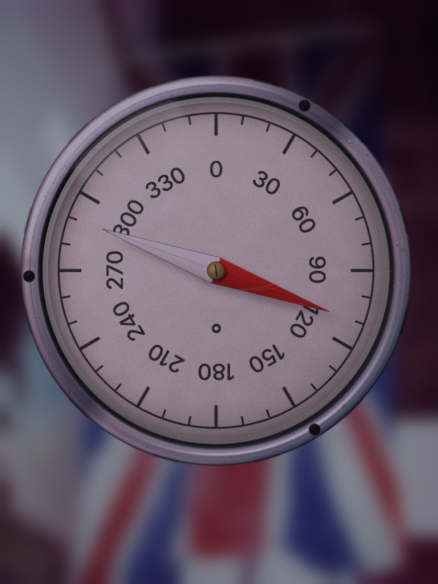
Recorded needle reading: 110 °
